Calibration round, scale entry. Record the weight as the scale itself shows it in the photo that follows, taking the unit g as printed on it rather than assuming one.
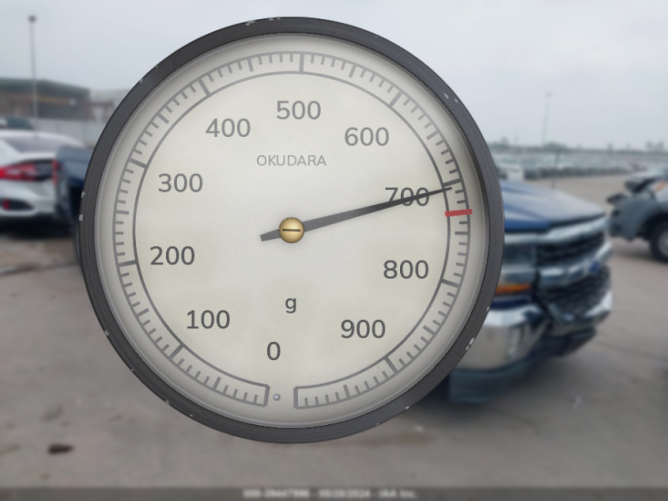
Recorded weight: 705 g
